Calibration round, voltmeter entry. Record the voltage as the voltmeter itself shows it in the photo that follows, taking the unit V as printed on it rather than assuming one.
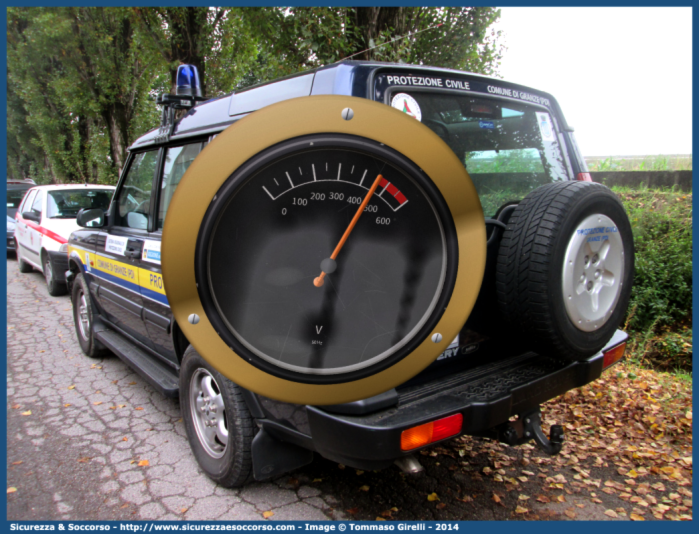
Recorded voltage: 450 V
